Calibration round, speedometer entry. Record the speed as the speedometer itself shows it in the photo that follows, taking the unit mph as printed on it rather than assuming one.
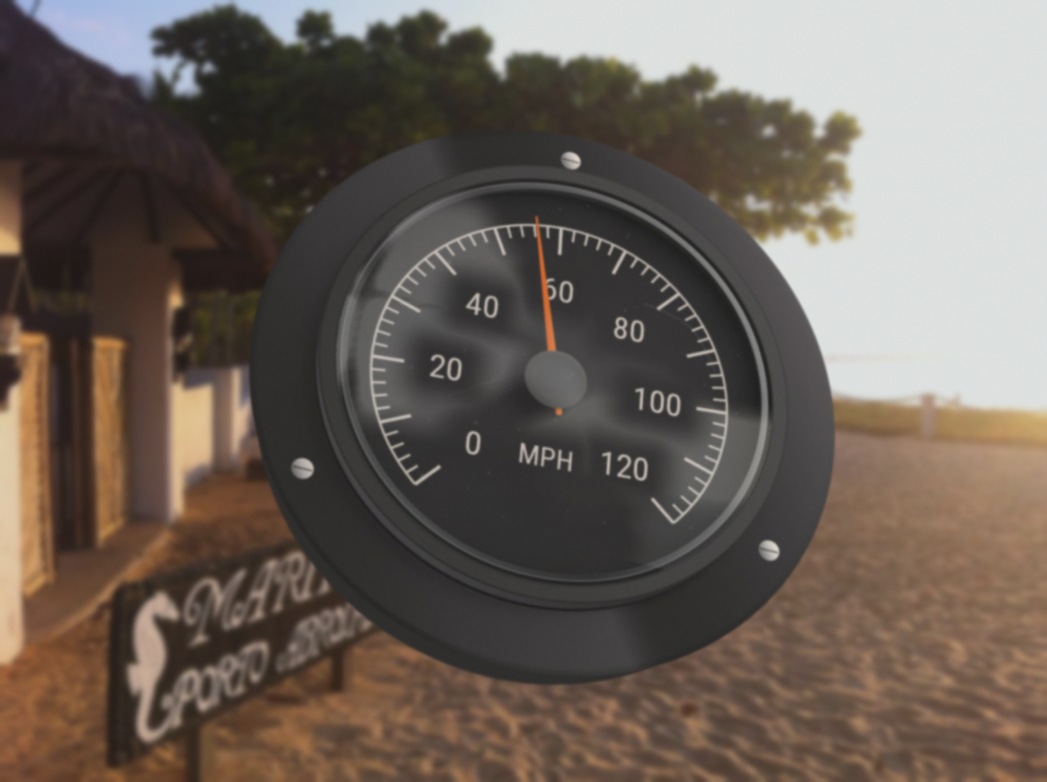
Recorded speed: 56 mph
